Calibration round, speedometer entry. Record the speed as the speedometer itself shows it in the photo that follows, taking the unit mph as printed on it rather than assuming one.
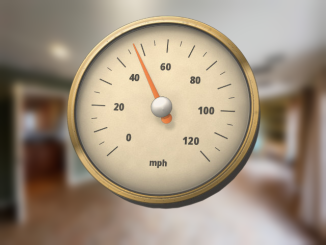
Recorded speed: 47.5 mph
